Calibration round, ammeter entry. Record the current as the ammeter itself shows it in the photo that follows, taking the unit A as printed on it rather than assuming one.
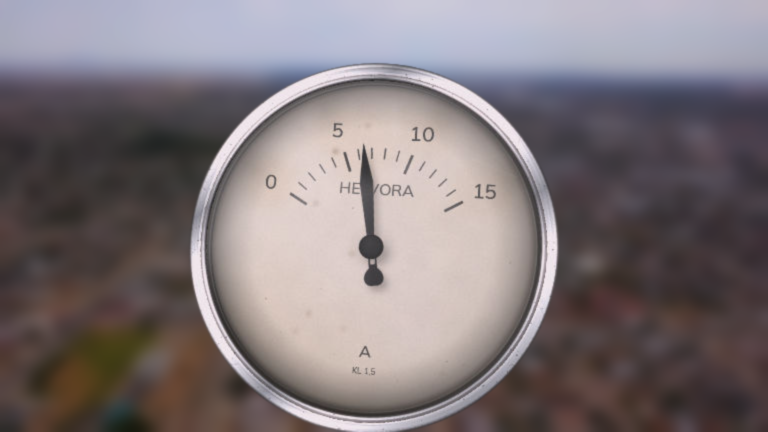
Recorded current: 6.5 A
